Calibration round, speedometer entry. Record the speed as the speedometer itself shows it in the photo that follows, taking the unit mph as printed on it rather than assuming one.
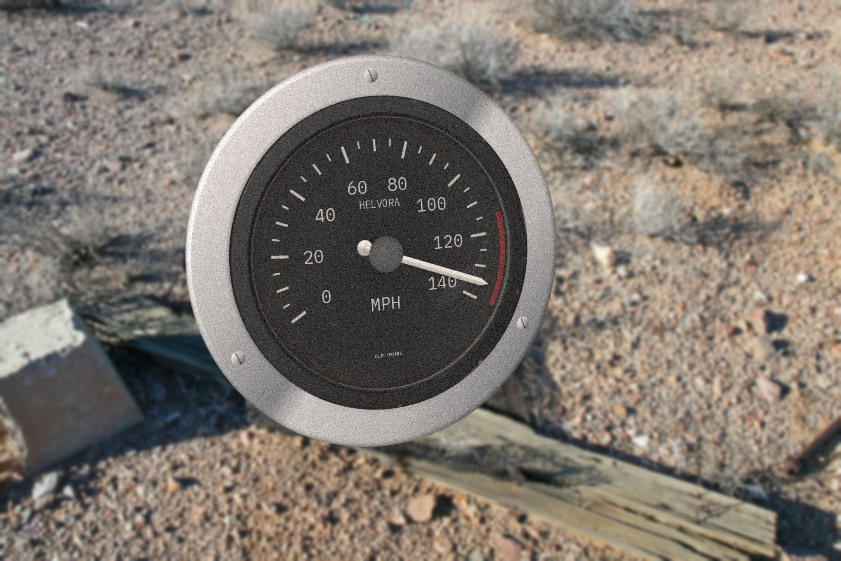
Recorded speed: 135 mph
